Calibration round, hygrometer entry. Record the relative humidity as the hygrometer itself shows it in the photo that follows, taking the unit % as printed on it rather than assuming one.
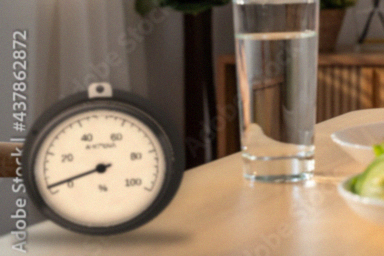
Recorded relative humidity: 4 %
